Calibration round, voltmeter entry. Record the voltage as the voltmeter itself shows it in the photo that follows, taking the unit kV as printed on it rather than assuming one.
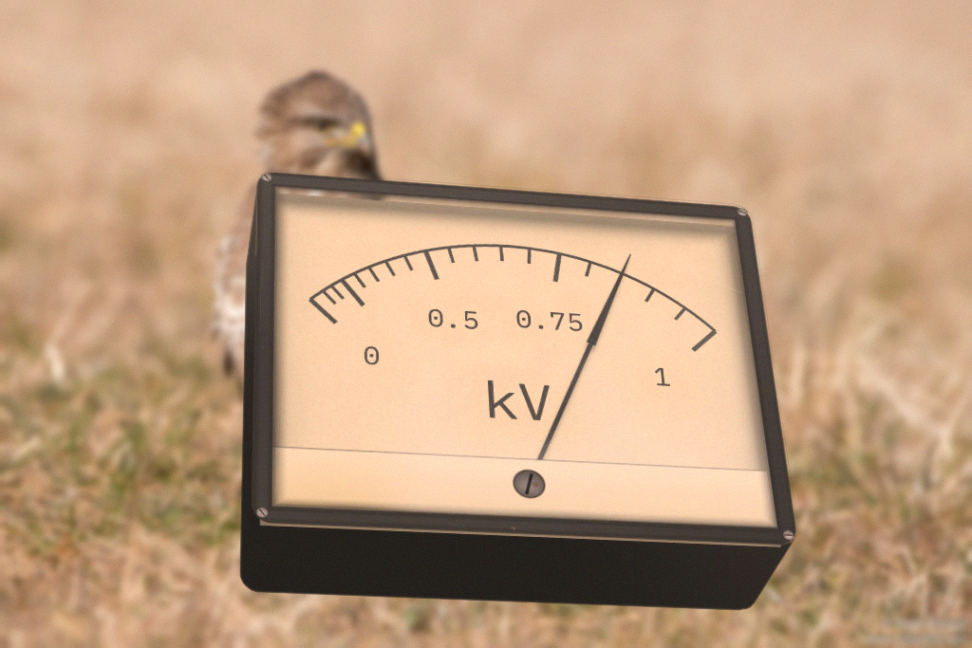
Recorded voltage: 0.85 kV
